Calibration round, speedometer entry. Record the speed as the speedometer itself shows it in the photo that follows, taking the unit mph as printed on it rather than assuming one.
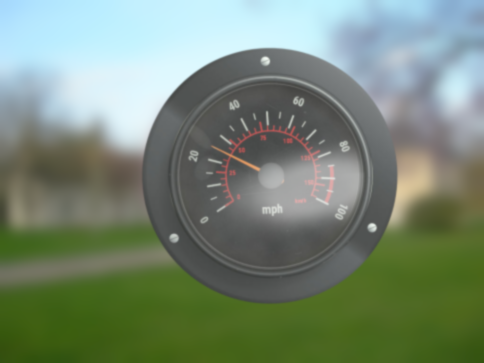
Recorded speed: 25 mph
